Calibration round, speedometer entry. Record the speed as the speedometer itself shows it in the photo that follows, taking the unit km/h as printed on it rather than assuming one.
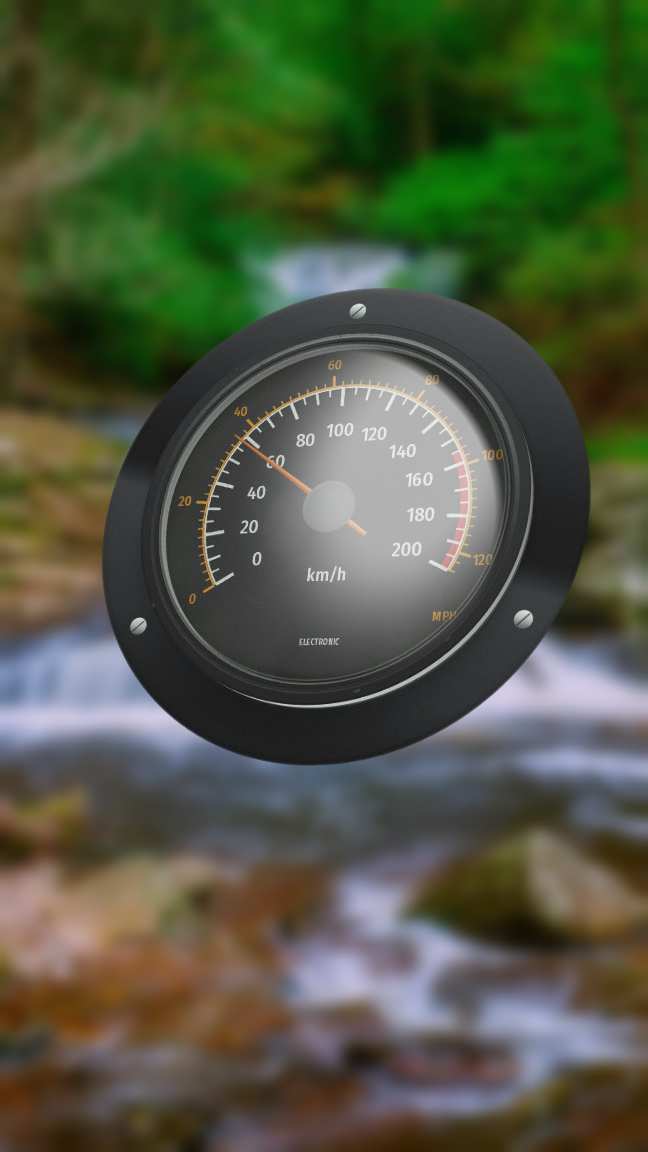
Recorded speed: 57.5 km/h
